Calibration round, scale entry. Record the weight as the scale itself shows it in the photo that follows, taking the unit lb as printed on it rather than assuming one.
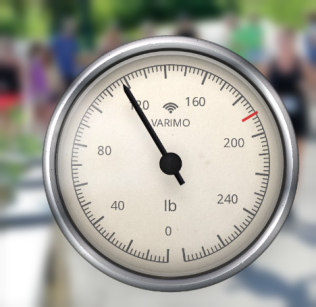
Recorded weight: 118 lb
